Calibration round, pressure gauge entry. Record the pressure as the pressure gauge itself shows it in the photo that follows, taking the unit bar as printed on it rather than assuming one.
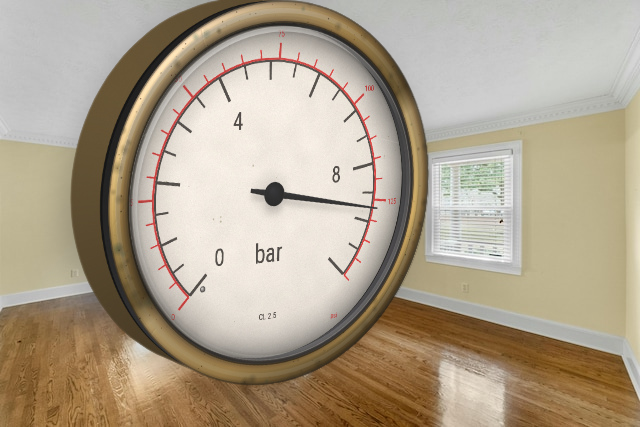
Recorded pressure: 8.75 bar
